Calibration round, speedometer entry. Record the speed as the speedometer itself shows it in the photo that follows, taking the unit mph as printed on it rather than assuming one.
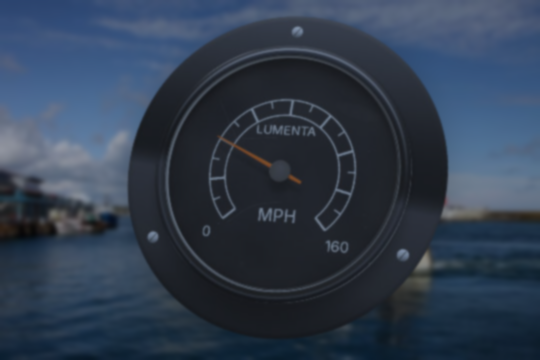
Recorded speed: 40 mph
